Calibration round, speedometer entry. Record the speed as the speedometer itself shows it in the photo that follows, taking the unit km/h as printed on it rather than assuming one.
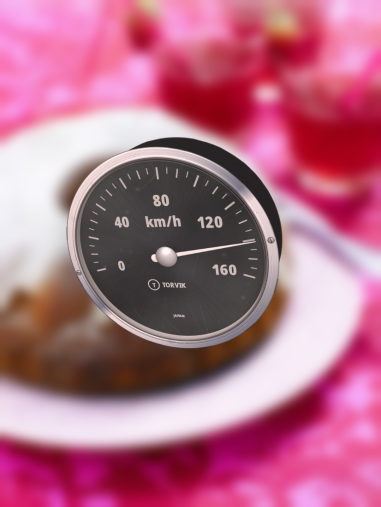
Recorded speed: 140 km/h
